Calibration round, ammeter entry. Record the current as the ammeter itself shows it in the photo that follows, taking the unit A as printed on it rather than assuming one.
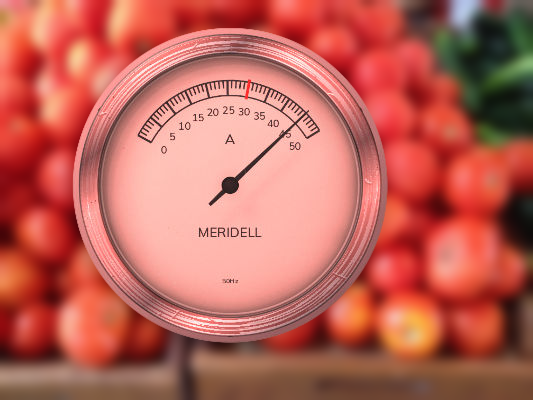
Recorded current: 45 A
